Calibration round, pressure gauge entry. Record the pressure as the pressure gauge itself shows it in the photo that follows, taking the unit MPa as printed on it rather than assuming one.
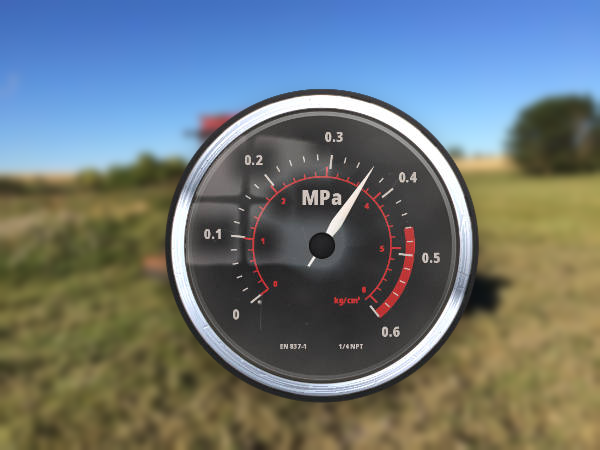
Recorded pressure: 0.36 MPa
